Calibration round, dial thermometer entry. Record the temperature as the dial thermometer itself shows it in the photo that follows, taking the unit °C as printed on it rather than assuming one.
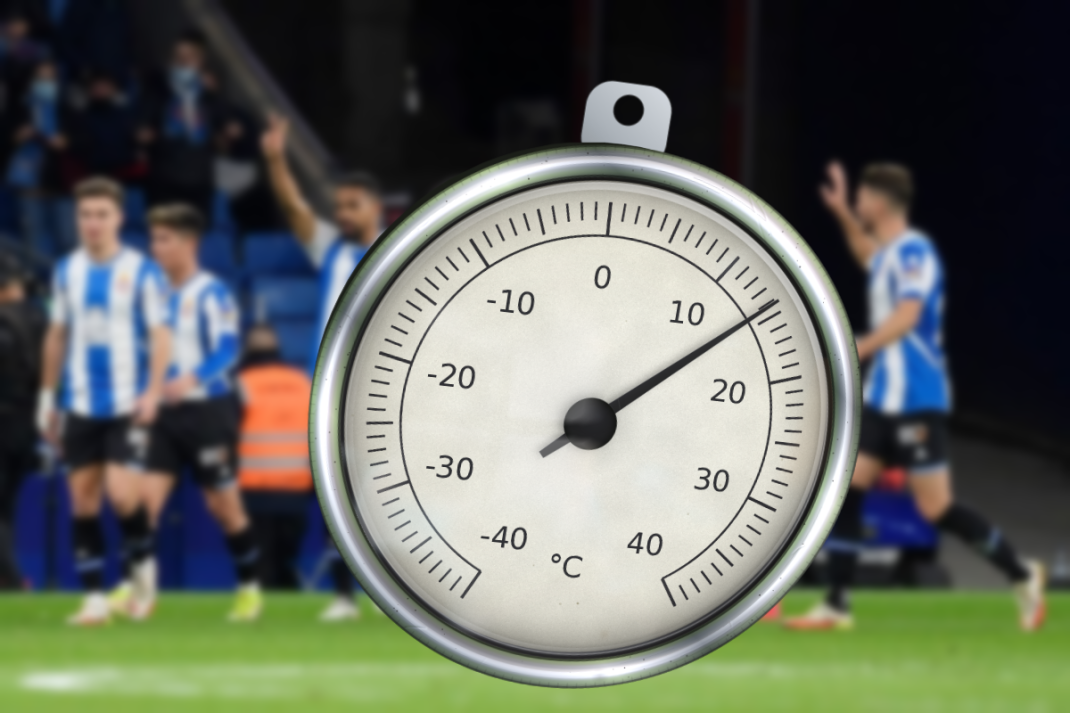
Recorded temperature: 14 °C
